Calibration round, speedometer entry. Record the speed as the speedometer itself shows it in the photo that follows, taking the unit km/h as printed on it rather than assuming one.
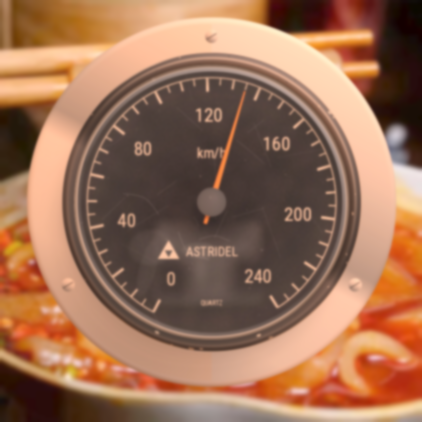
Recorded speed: 135 km/h
